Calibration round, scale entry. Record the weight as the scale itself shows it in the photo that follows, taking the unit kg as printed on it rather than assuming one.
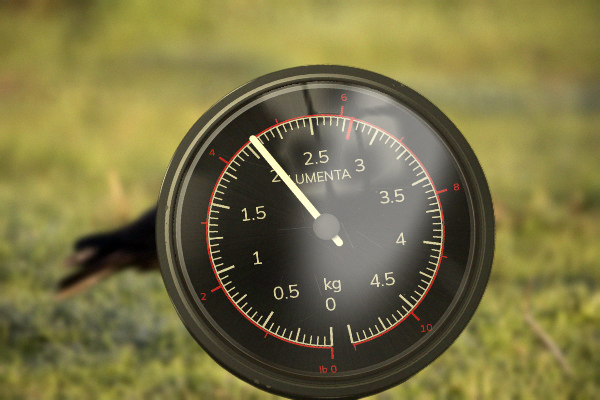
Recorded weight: 2.05 kg
